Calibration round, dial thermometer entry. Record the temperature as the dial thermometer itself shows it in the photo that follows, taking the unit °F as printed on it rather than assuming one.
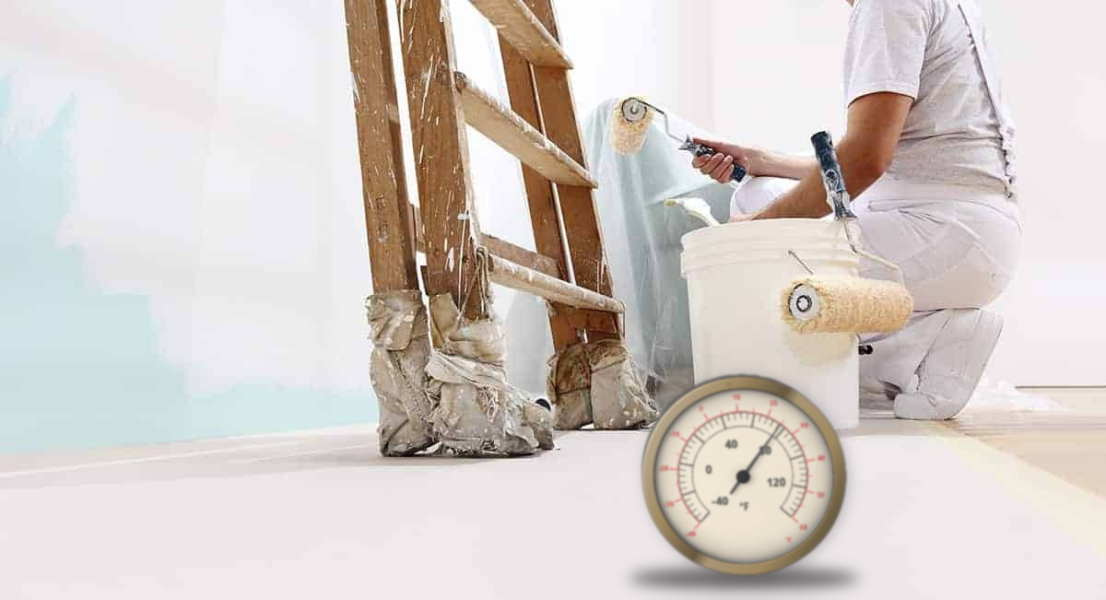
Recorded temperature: 76 °F
